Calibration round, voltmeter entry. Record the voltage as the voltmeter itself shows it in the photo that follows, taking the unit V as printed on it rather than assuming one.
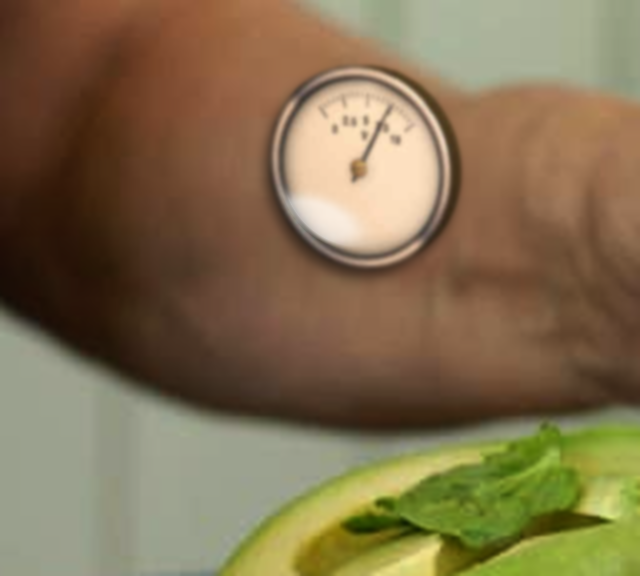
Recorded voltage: 7.5 V
